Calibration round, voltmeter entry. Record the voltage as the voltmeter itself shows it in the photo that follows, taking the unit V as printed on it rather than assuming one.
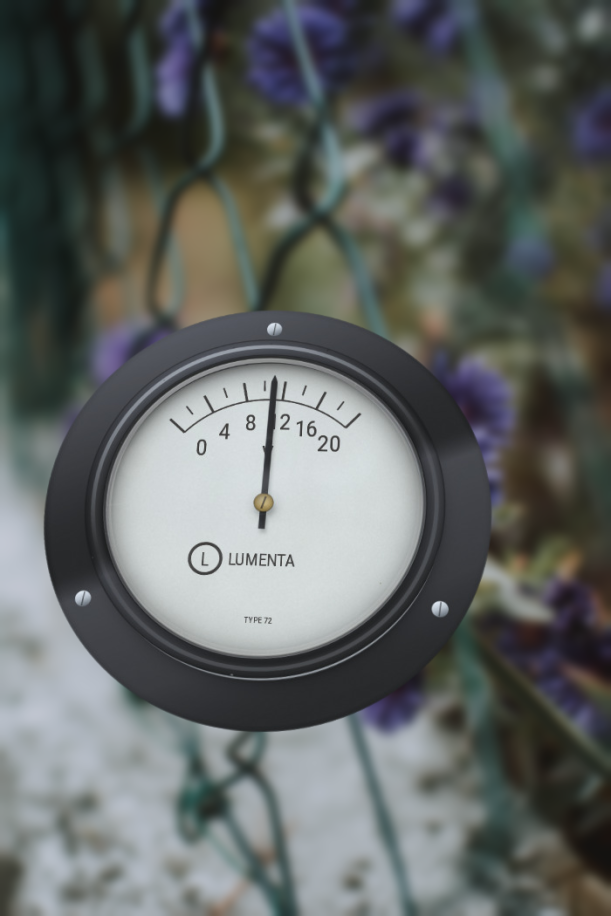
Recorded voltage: 11 V
